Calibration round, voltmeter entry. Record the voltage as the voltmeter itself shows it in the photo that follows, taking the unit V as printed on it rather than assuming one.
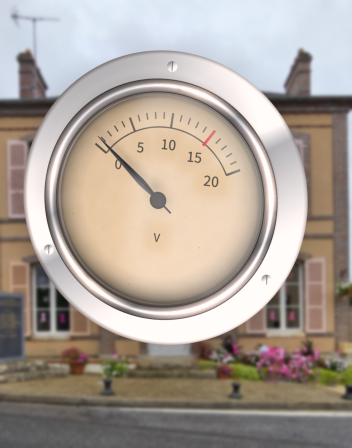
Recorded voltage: 1 V
